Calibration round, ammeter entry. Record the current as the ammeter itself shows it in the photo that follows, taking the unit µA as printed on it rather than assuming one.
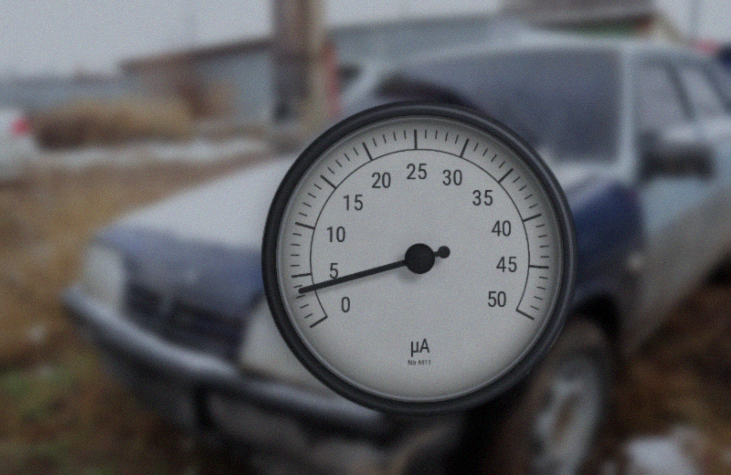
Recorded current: 3.5 µA
